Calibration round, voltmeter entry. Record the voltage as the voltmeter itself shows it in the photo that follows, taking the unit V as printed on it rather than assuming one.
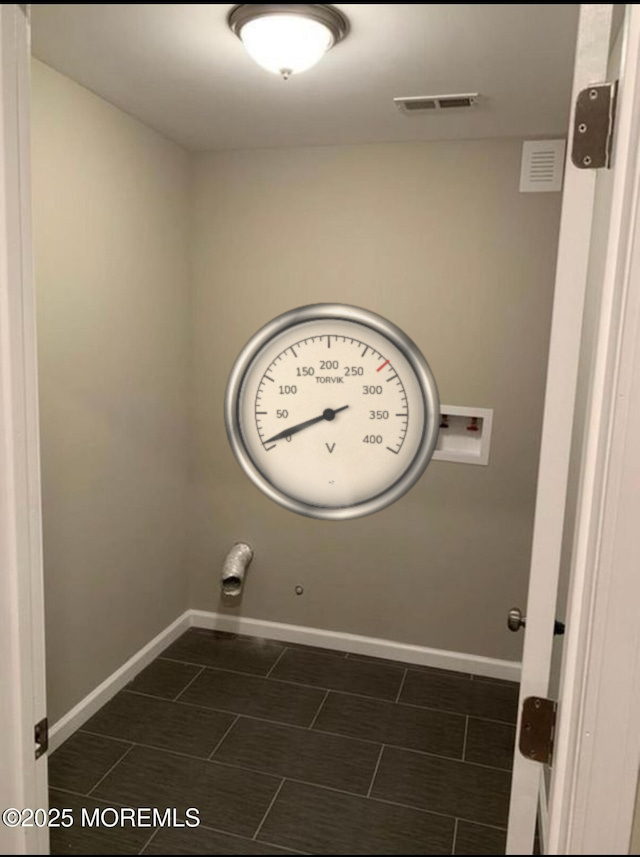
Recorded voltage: 10 V
